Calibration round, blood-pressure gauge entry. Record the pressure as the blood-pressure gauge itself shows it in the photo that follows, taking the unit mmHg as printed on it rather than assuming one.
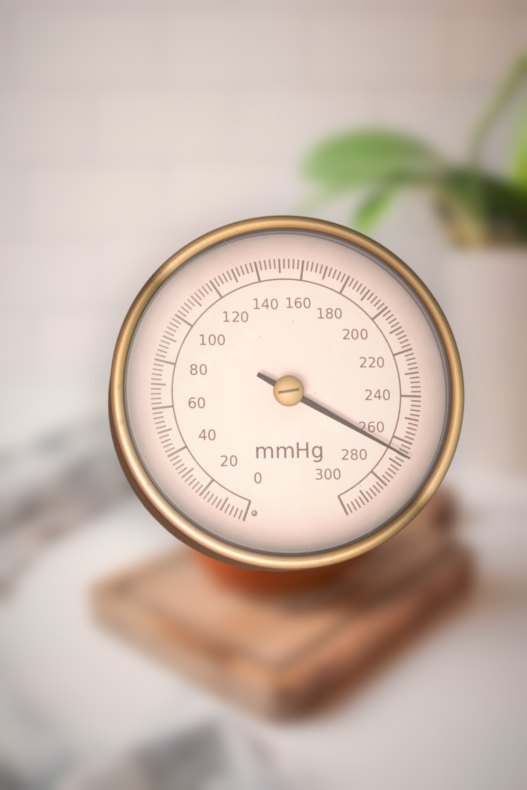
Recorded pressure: 266 mmHg
